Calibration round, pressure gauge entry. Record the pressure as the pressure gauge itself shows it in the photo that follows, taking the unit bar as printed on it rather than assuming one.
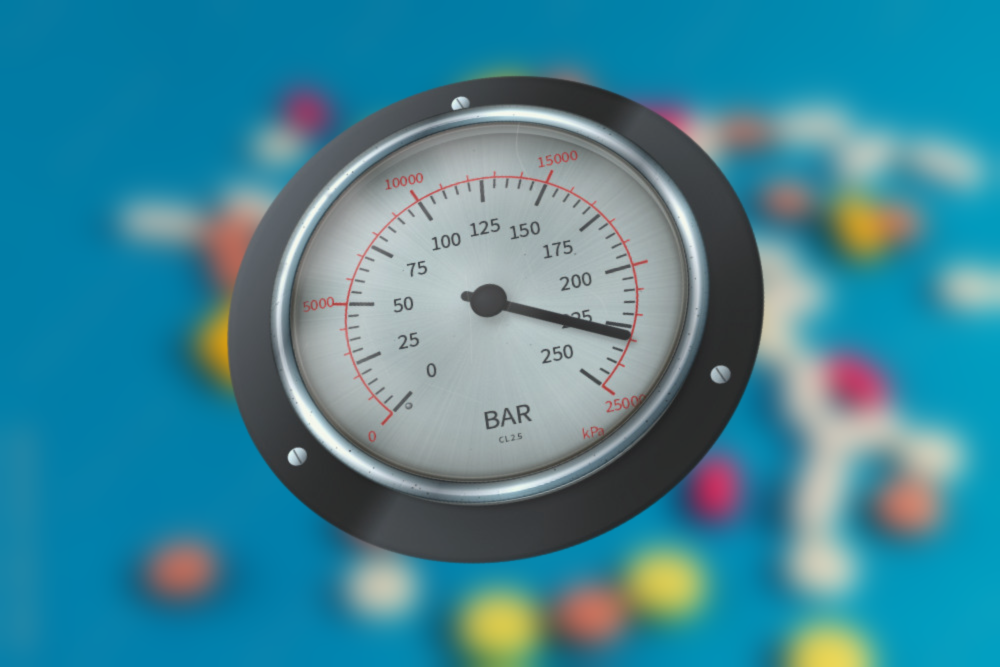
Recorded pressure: 230 bar
